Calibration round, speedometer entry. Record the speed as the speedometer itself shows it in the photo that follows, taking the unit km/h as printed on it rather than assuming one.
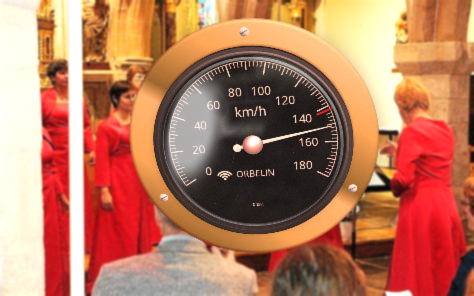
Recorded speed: 150 km/h
